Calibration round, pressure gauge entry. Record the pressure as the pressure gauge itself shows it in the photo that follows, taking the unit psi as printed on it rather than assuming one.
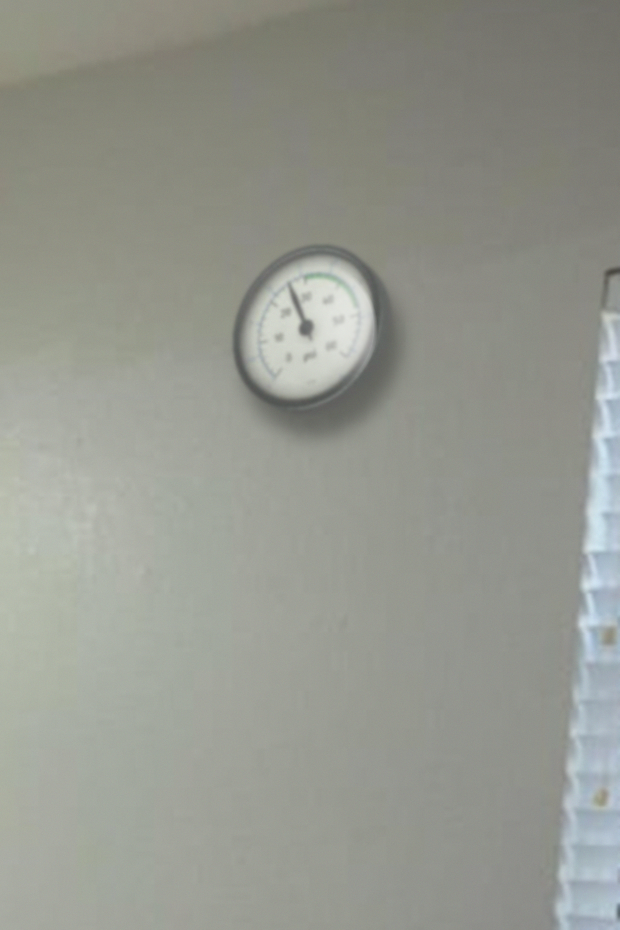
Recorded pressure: 26 psi
